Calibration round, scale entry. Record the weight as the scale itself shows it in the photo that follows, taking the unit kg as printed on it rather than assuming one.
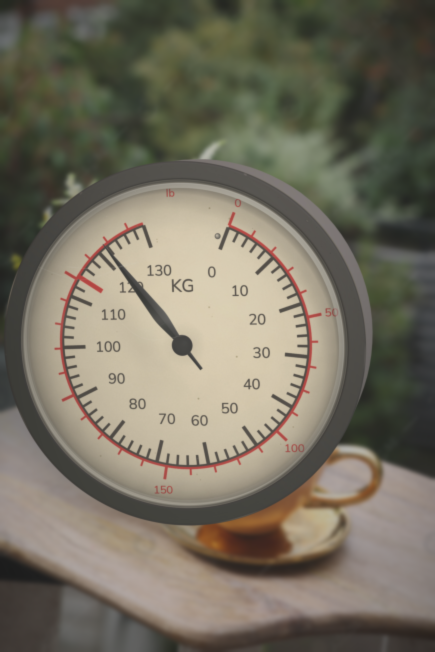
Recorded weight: 122 kg
